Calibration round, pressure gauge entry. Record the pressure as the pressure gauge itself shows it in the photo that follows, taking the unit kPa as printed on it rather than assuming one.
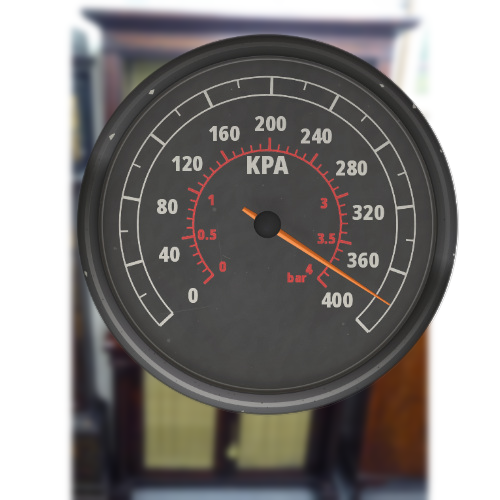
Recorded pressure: 380 kPa
